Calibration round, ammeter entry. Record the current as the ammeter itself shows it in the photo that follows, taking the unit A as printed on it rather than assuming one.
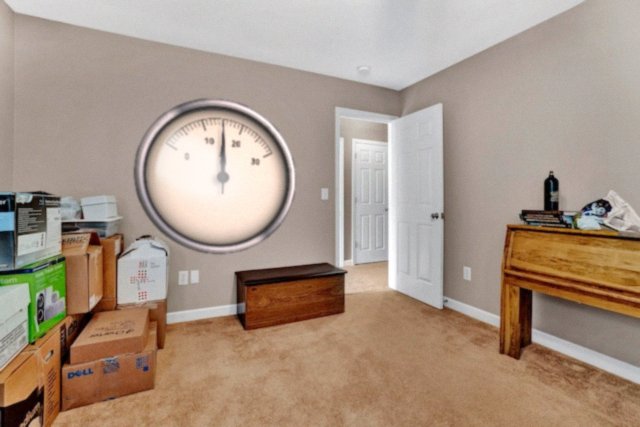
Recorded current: 15 A
